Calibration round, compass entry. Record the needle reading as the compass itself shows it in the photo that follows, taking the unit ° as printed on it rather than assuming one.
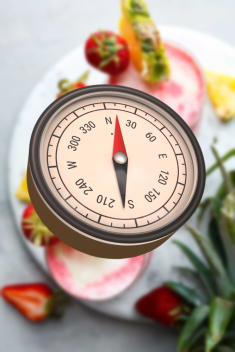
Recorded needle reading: 10 °
